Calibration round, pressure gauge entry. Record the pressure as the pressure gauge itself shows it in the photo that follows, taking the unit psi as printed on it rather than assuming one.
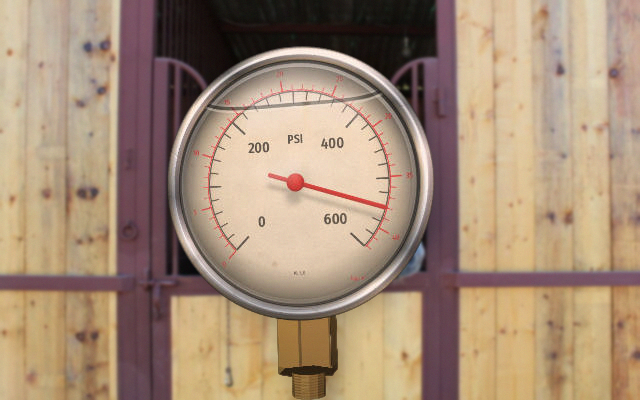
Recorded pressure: 540 psi
